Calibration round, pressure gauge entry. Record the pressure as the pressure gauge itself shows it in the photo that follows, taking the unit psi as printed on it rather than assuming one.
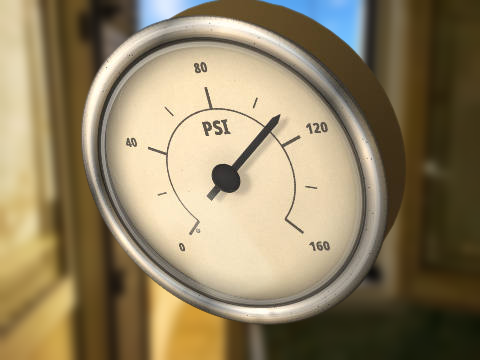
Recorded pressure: 110 psi
